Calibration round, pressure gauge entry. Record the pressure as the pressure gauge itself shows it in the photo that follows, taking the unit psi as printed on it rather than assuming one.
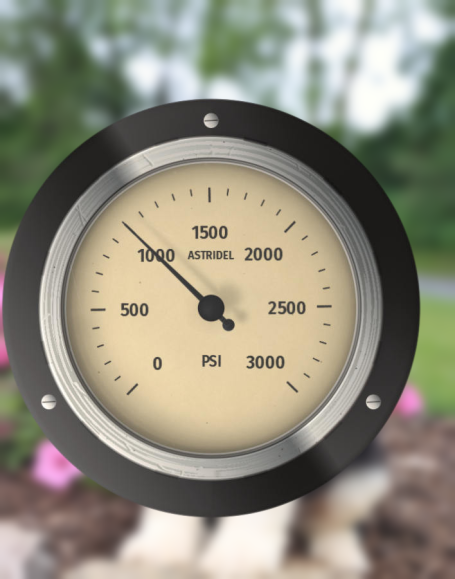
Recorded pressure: 1000 psi
